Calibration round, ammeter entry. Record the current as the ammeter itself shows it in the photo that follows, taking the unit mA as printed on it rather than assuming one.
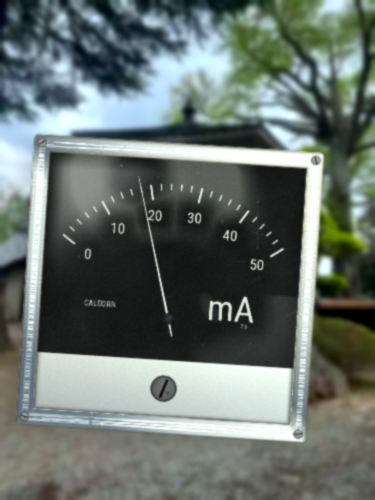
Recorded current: 18 mA
